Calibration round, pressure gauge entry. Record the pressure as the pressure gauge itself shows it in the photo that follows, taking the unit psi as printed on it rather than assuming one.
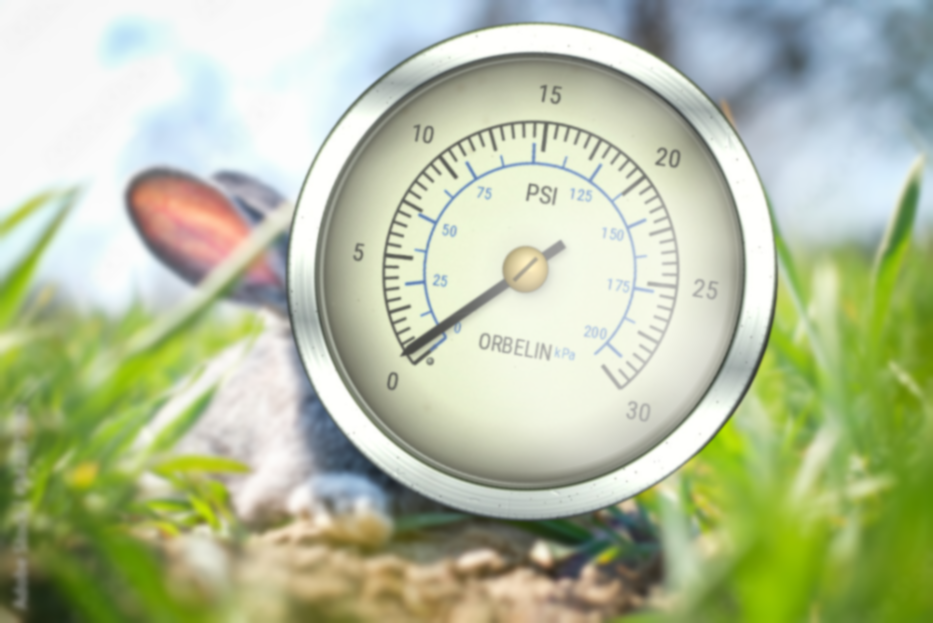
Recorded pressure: 0.5 psi
